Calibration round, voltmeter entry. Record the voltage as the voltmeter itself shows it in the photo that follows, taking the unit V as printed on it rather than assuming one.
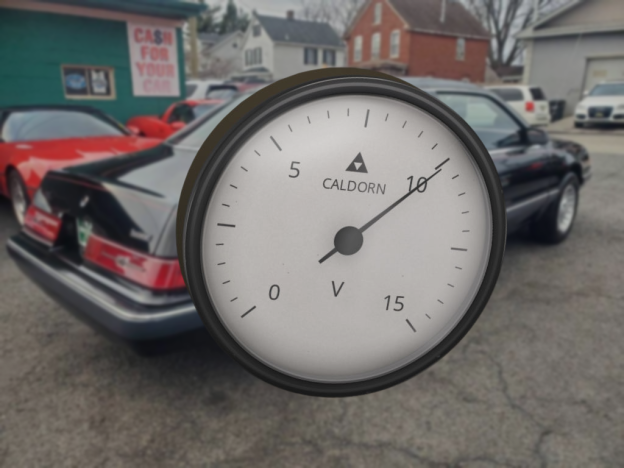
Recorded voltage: 10 V
